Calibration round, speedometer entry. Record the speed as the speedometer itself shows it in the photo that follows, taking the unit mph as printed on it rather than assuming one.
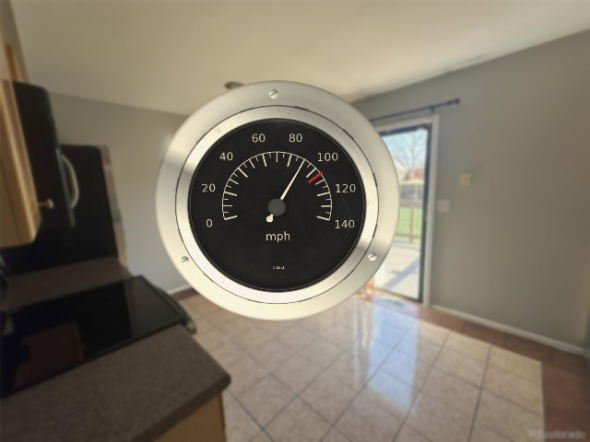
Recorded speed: 90 mph
